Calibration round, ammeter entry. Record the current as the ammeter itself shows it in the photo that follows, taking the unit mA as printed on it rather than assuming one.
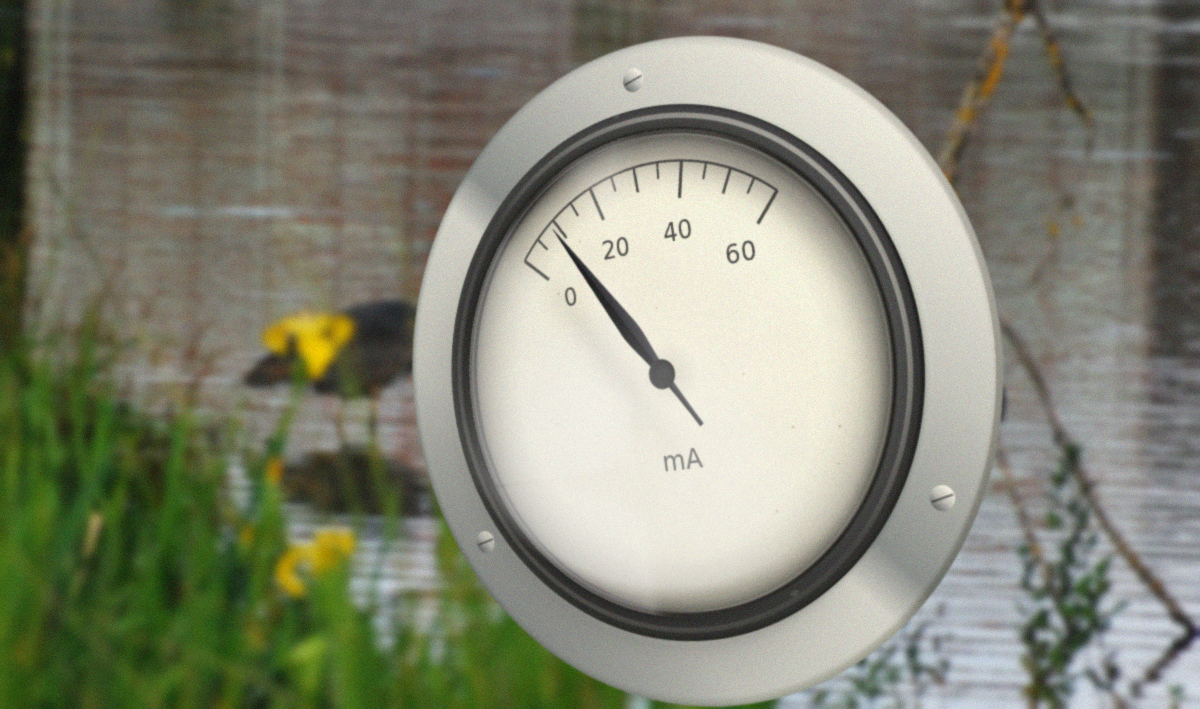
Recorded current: 10 mA
